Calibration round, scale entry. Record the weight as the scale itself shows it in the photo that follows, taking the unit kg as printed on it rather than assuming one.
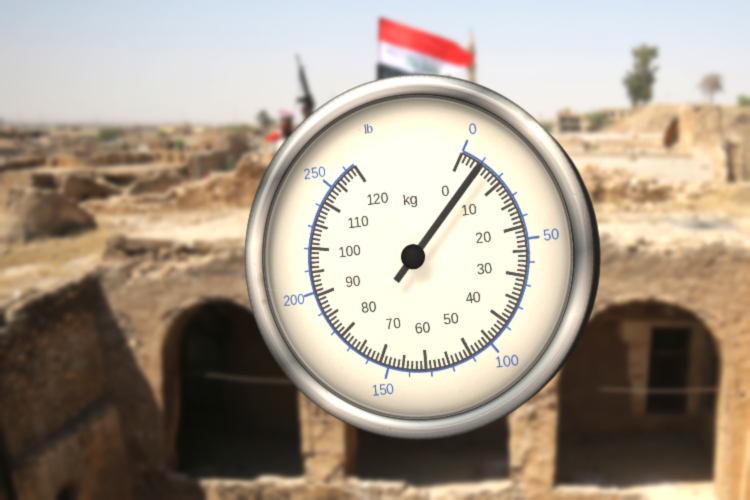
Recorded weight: 5 kg
